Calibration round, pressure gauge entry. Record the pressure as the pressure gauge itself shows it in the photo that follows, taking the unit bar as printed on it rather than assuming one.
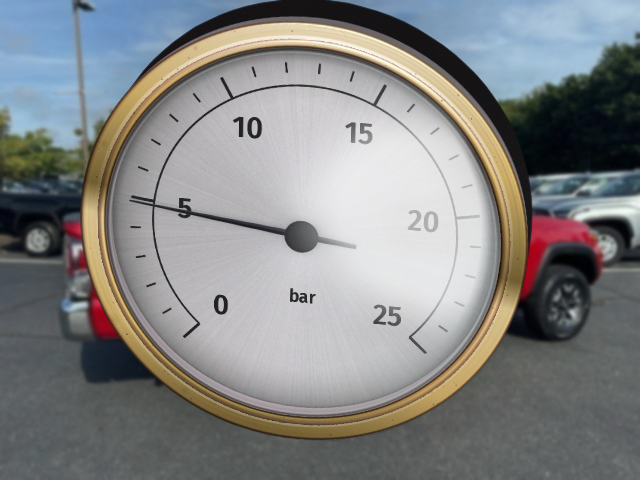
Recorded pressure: 5 bar
